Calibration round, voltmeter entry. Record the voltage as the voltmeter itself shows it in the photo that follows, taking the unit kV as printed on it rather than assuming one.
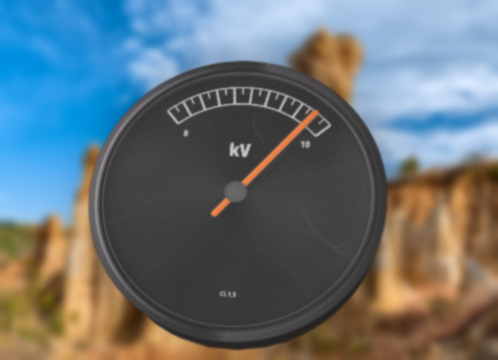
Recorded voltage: 9 kV
